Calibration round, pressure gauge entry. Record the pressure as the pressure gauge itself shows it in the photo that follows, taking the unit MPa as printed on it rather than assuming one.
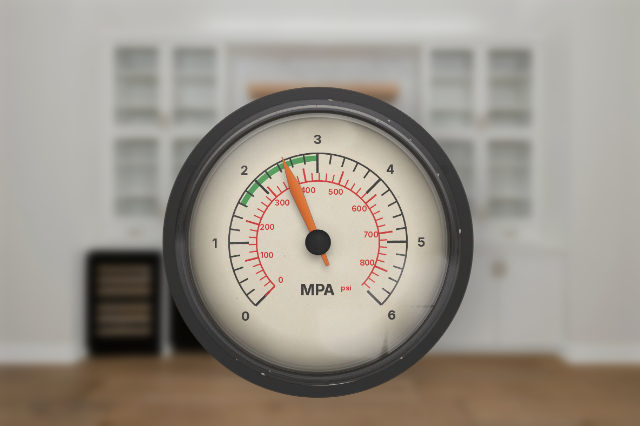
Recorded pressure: 2.5 MPa
